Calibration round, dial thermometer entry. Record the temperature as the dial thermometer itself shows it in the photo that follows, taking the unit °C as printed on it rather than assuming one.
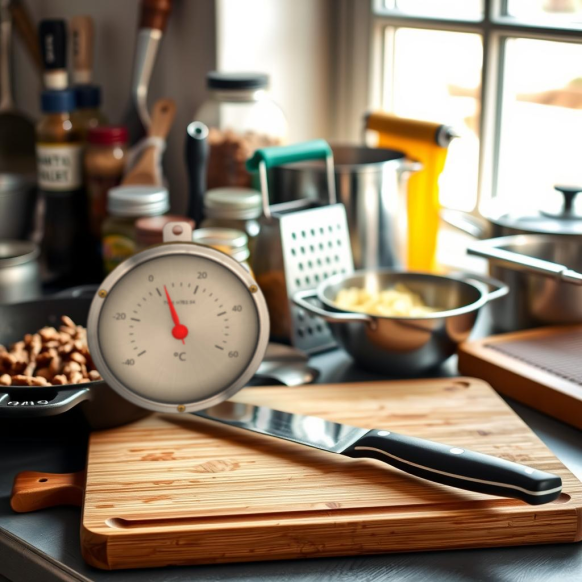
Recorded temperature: 4 °C
